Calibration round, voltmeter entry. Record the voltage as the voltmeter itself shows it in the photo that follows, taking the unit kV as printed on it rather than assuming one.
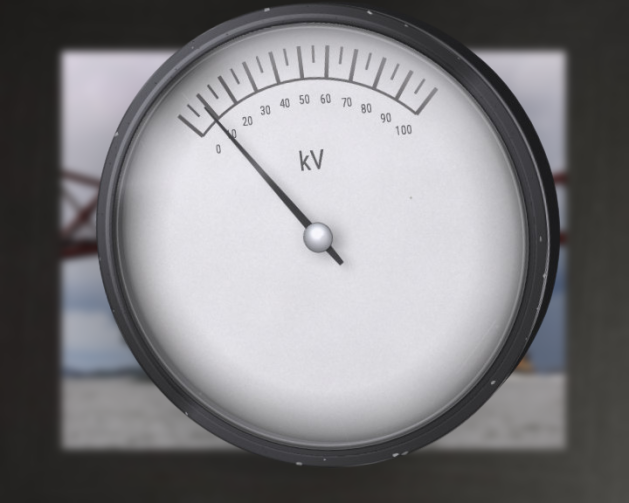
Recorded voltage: 10 kV
